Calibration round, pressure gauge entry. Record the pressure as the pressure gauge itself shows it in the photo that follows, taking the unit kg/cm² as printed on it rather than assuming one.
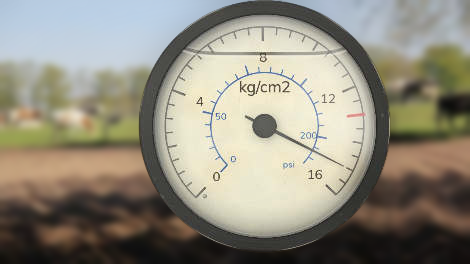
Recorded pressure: 15 kg/cm²
